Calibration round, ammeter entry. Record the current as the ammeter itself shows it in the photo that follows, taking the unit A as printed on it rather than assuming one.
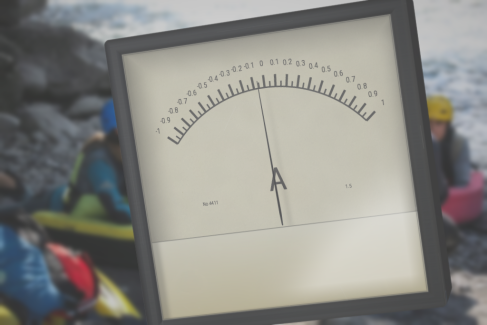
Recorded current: -0.05 A
